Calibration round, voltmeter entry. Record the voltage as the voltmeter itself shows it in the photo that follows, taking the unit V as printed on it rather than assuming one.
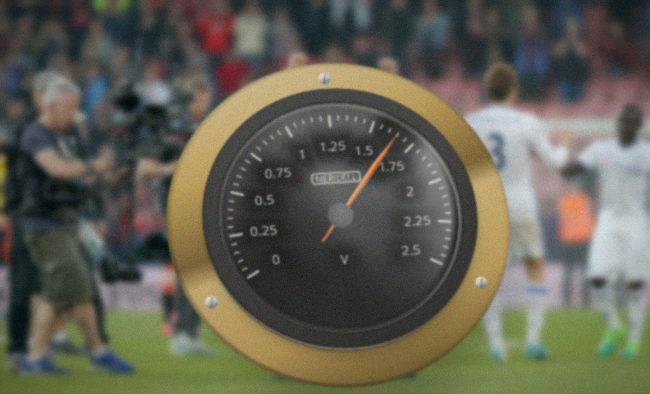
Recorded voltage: 1.65 V
